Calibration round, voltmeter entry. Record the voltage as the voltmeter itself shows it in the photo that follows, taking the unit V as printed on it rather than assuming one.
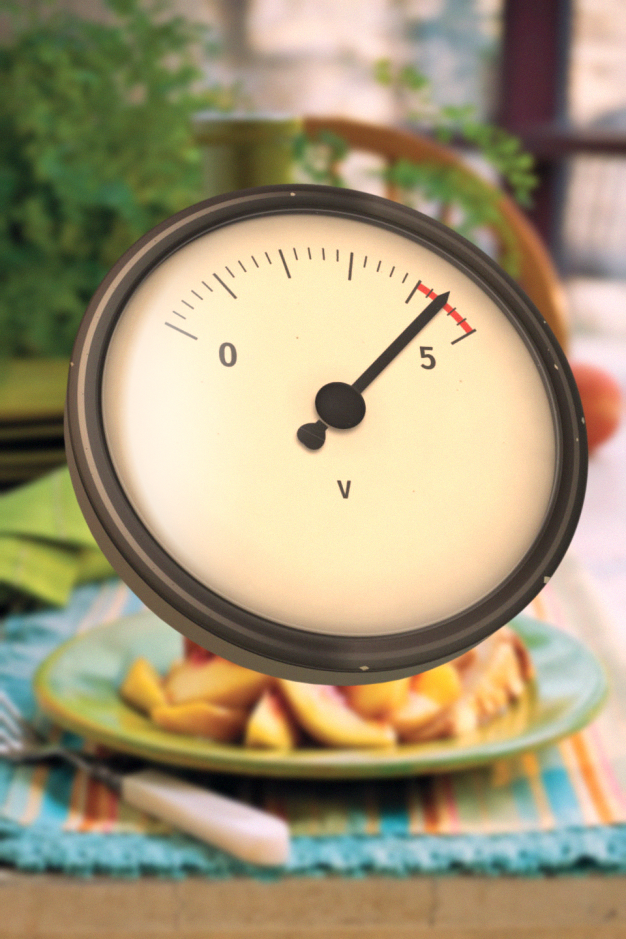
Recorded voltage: 4.4 V
